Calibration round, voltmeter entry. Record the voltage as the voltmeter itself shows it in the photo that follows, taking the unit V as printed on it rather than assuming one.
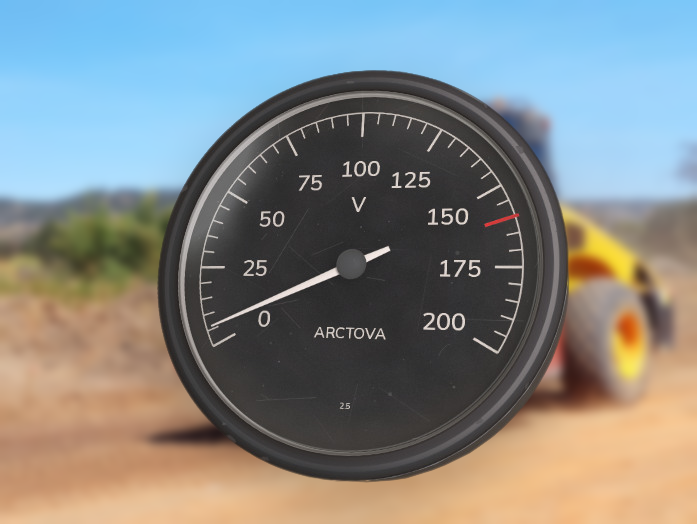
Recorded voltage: 5 V
